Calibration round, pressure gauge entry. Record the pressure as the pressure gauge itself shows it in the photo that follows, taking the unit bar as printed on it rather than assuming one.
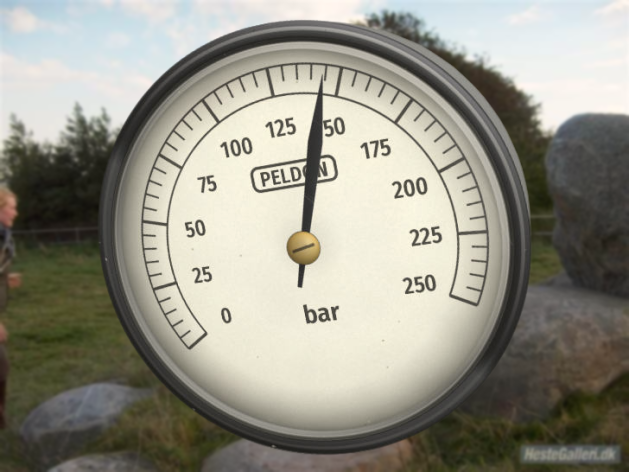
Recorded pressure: 145 bar
